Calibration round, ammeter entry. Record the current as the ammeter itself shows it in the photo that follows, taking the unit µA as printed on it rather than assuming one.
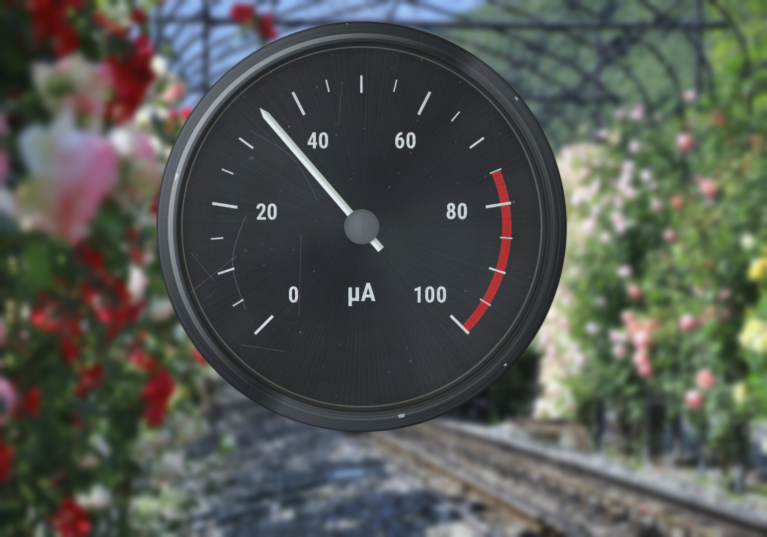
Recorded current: 35 µA
